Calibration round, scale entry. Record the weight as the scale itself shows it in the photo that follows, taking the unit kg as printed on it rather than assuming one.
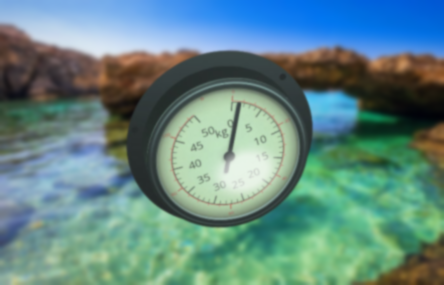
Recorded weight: 1 kg
